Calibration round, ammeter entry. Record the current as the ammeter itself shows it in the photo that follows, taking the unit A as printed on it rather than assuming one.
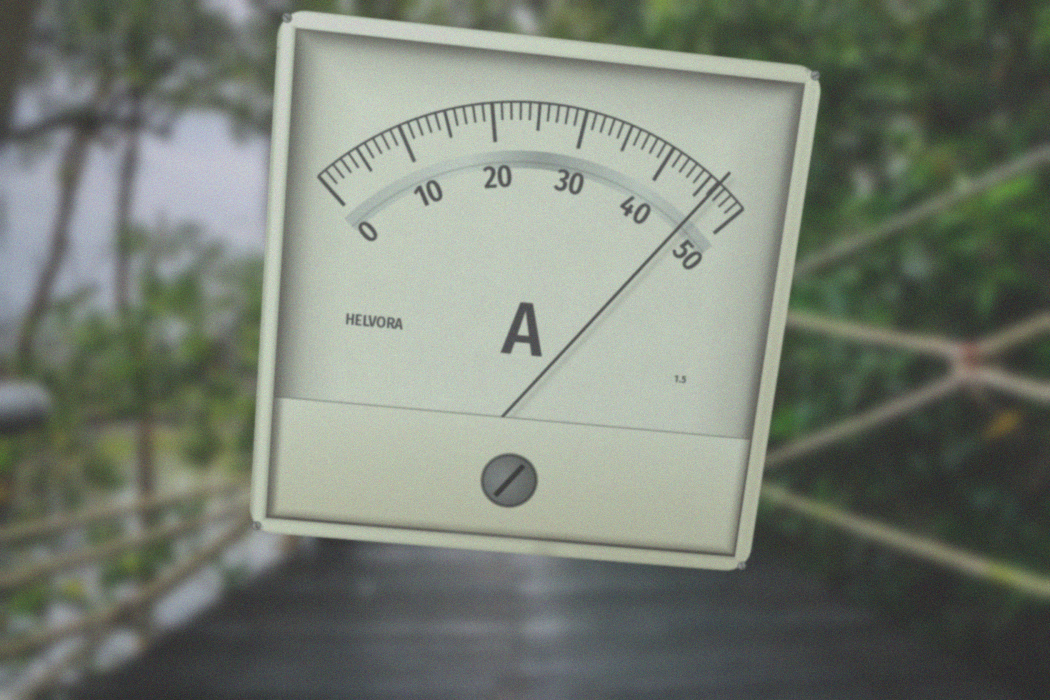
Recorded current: 46 A
